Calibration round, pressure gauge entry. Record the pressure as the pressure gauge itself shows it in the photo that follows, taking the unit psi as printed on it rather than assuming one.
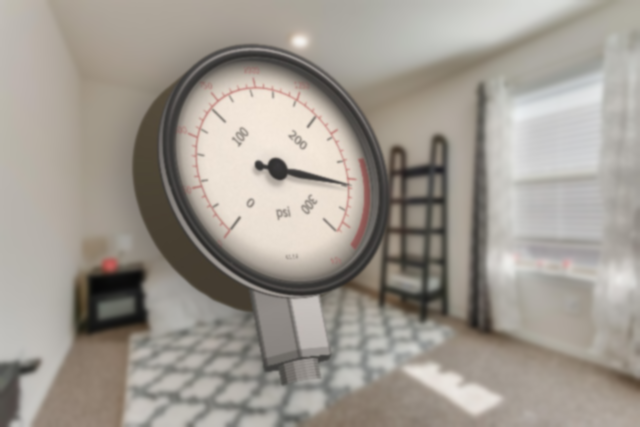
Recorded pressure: 260 psi
